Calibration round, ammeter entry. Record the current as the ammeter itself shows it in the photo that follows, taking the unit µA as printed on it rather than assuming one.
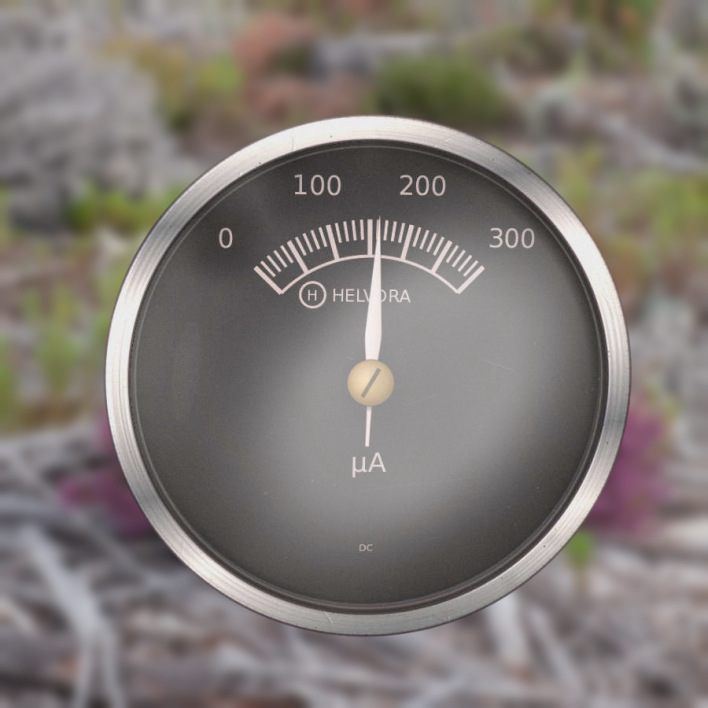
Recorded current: 160 µA
